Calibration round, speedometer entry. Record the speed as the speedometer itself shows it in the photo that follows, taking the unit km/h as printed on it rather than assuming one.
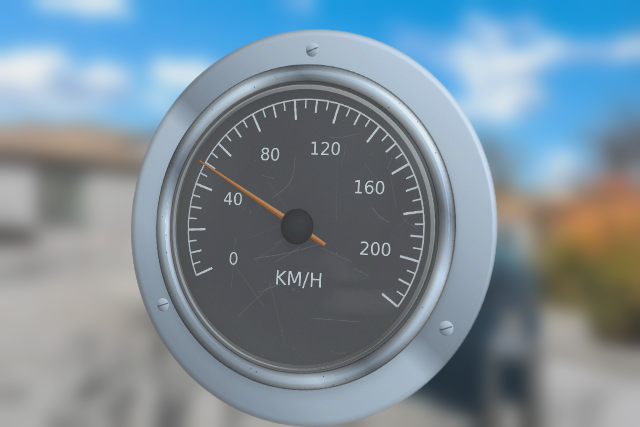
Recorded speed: 50 km/h
